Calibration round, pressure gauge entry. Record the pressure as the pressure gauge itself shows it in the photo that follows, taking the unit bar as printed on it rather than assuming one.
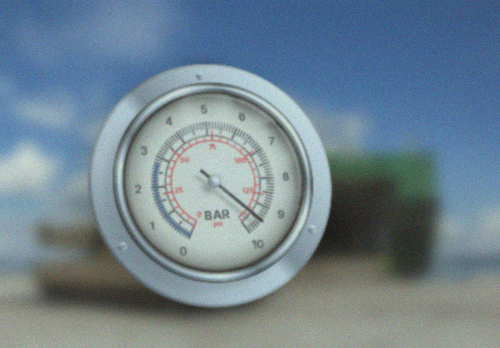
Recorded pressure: 9.5 bar
